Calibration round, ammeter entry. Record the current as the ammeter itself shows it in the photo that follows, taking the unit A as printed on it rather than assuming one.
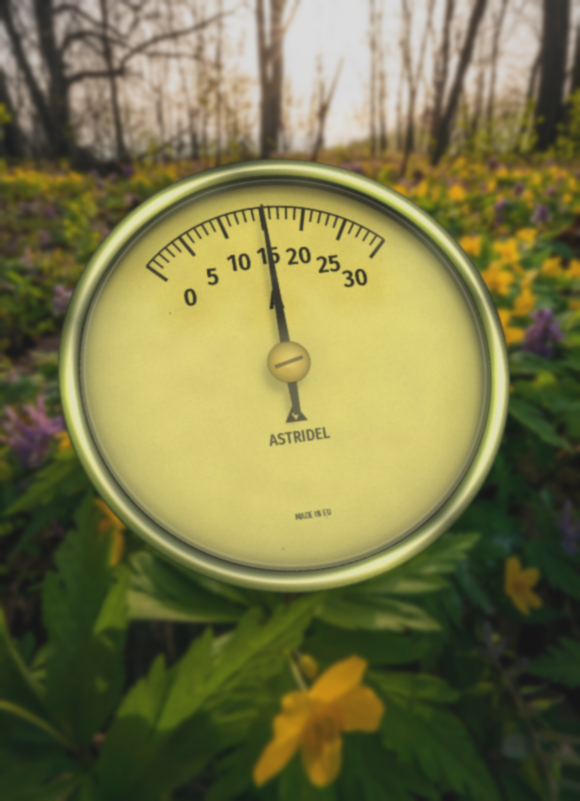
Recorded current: 15 A
